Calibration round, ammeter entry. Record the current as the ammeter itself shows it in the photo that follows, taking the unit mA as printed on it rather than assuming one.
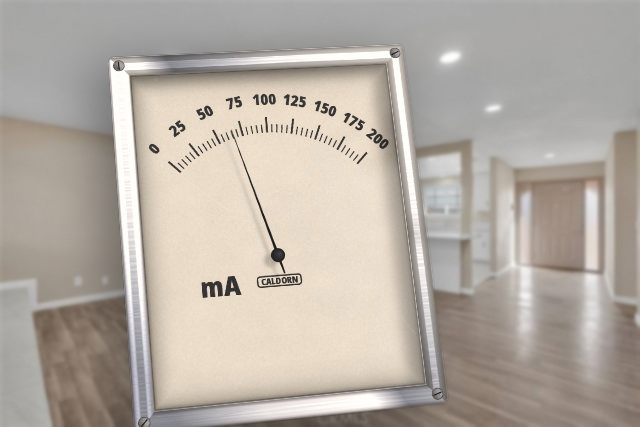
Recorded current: 65 mA
